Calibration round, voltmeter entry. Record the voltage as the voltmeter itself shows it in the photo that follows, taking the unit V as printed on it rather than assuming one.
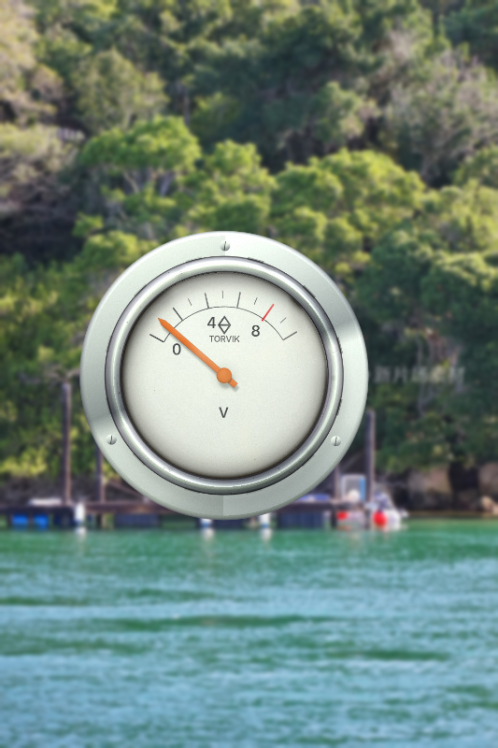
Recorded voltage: 1 V
